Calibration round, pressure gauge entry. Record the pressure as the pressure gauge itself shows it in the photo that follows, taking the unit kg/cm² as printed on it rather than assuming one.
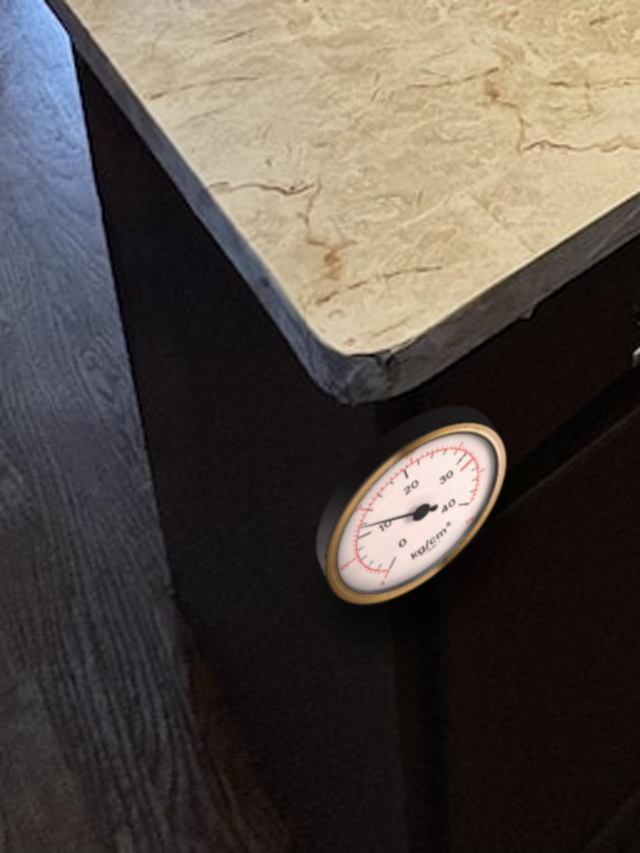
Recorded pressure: 12 kg/cm²
